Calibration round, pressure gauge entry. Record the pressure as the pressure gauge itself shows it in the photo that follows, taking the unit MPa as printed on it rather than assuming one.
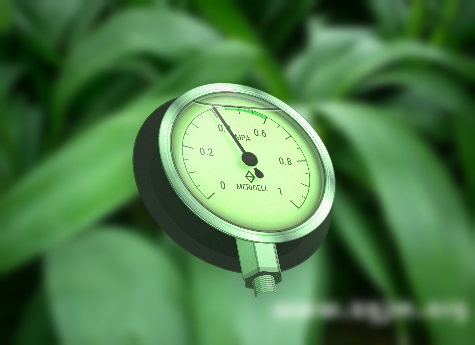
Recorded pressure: 0.4 MPa
